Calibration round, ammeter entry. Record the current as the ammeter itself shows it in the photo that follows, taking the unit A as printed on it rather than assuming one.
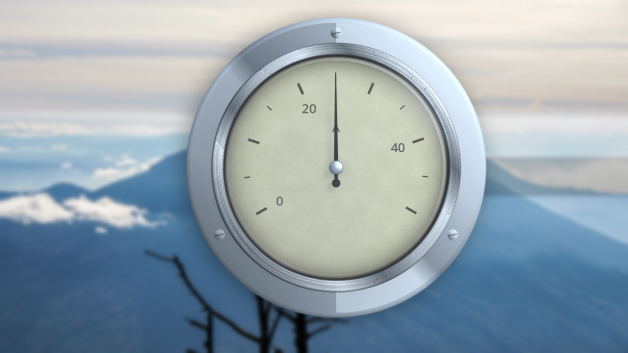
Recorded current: 25 A
